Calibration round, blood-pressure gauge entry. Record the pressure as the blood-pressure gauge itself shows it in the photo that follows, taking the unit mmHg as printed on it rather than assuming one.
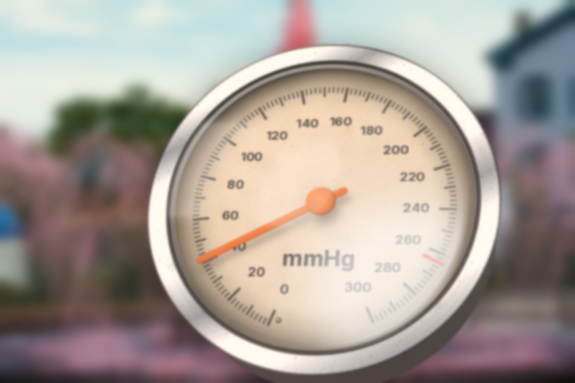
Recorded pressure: 40 mmHg
